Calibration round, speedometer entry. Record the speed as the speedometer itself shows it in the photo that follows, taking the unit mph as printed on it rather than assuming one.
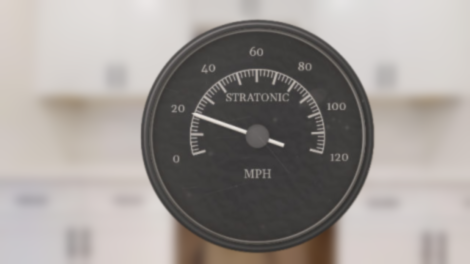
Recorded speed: 20 mph
